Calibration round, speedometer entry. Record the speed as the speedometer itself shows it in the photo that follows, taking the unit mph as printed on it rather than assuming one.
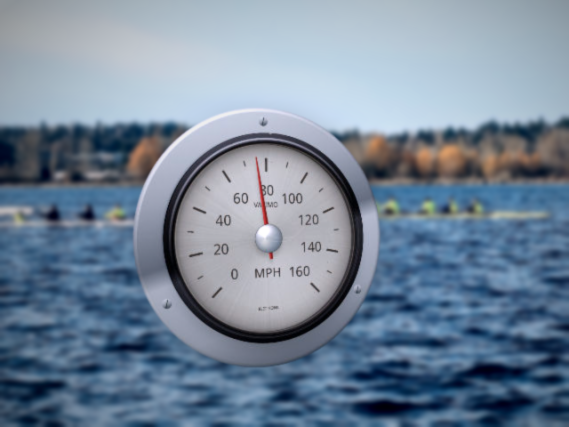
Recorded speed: 75 mph
